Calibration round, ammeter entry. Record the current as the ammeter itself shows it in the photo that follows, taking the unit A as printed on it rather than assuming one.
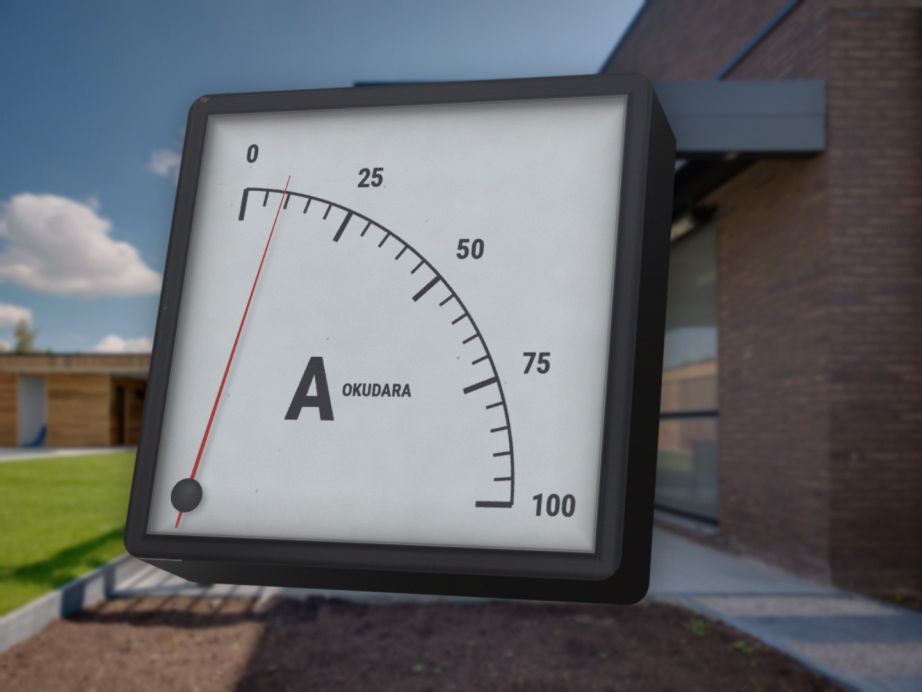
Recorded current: 10 A
